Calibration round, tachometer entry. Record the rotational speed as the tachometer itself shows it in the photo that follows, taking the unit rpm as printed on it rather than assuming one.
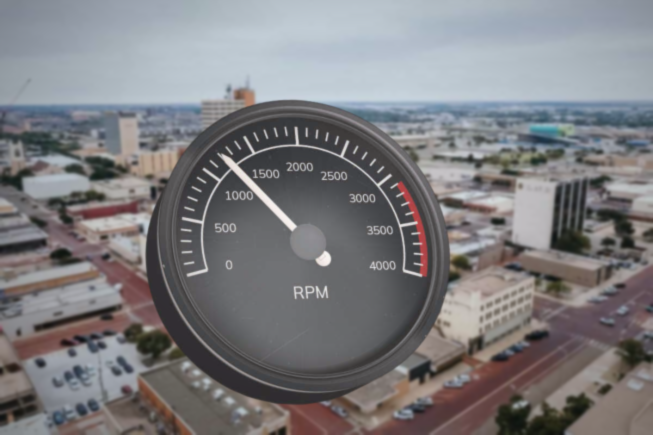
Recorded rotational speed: 1200 rpm
